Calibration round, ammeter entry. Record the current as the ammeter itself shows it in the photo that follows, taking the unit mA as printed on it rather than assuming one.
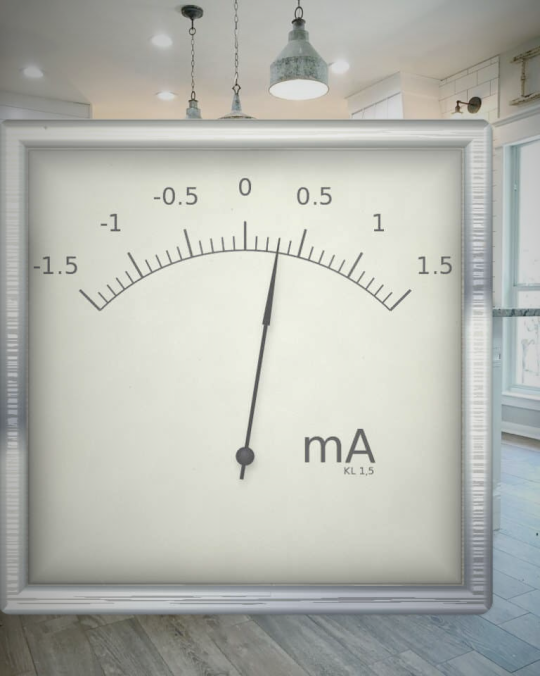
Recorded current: 0.3 mA
